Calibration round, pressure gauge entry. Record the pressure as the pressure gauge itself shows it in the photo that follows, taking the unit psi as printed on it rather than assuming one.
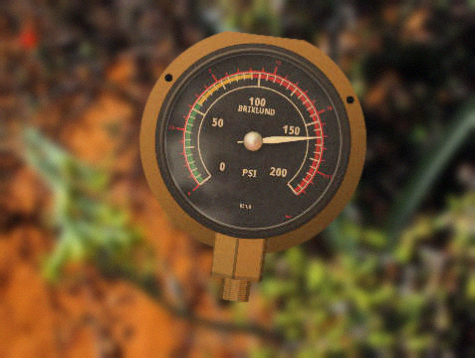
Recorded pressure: 160 psi
